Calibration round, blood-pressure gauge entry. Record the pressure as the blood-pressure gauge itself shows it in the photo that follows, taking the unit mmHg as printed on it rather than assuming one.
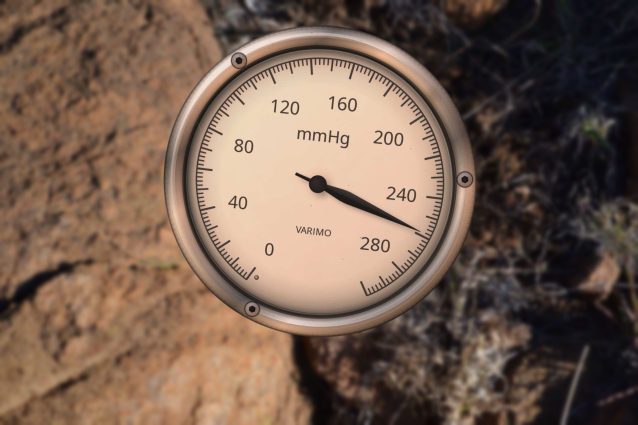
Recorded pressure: 258 mmHg
